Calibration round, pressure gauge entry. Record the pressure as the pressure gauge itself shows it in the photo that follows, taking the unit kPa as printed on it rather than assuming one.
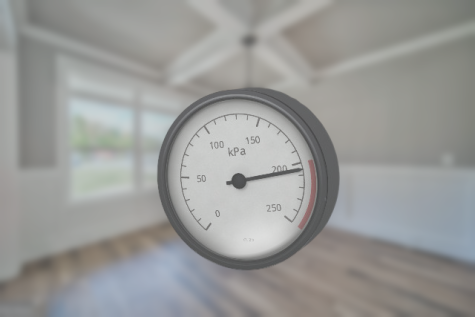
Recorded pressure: 205 kPa
